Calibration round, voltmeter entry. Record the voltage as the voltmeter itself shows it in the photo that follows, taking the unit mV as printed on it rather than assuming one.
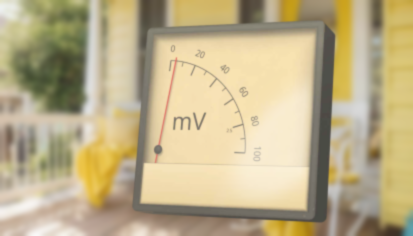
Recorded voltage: 5 mV
